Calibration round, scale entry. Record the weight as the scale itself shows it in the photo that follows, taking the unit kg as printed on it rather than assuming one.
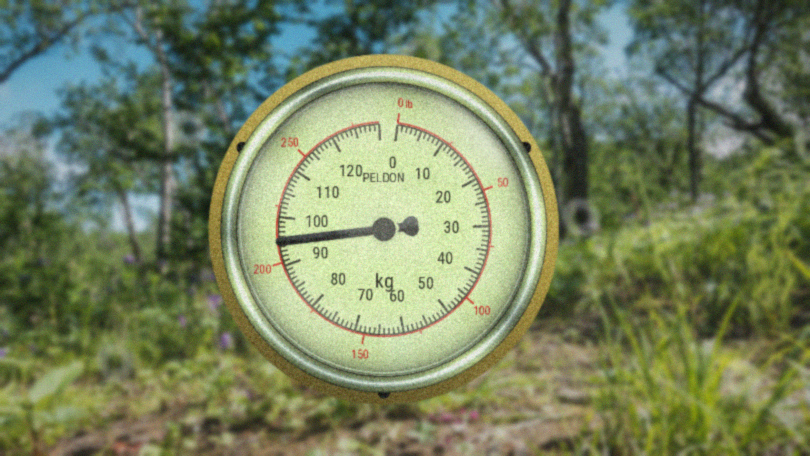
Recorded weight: 95 kg
